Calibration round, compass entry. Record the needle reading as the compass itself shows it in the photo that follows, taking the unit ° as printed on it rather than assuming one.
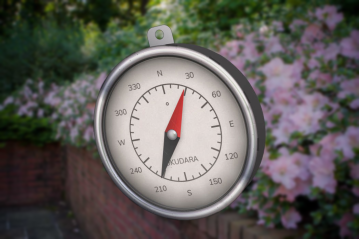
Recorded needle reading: 30 °
